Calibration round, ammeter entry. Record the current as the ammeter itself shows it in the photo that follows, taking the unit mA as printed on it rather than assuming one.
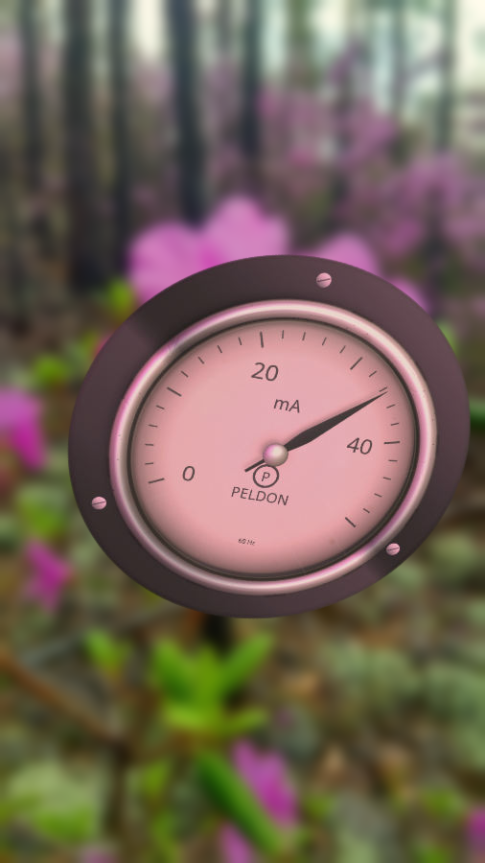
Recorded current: 34 mA
